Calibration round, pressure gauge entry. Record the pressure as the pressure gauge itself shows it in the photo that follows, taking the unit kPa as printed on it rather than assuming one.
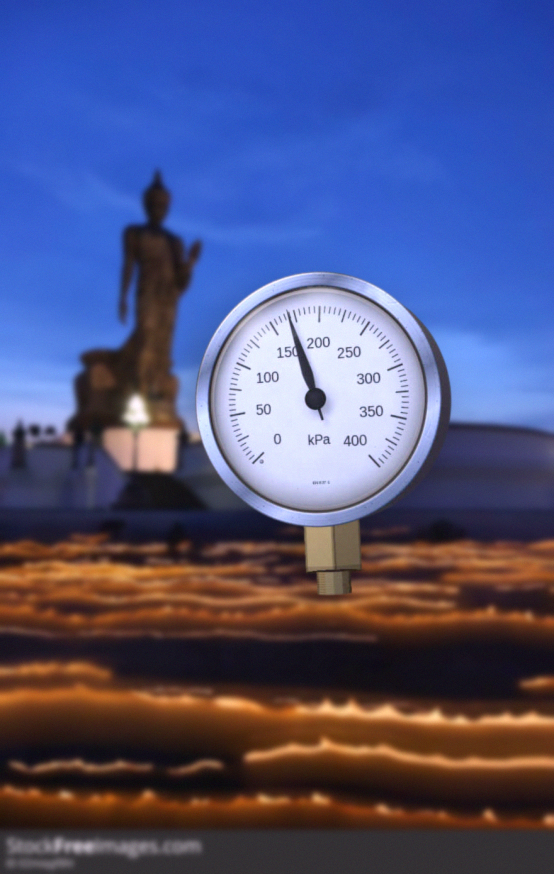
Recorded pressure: 170 kPa
